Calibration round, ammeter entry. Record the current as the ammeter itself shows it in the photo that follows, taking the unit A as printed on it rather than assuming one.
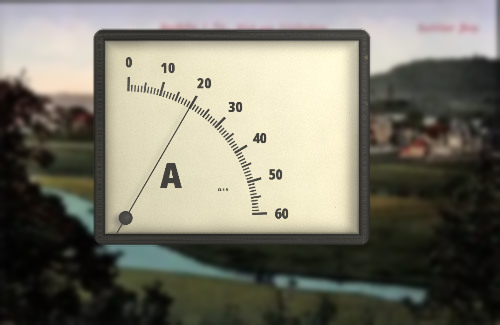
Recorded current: 20 A
